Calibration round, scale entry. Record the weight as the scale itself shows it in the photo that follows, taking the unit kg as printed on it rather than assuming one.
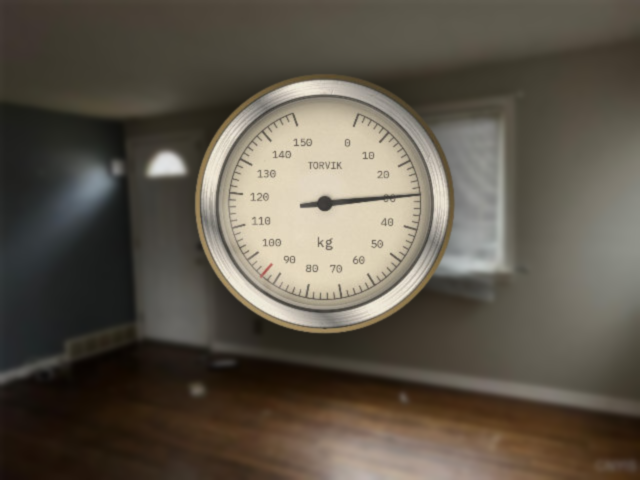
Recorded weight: 30 kg
